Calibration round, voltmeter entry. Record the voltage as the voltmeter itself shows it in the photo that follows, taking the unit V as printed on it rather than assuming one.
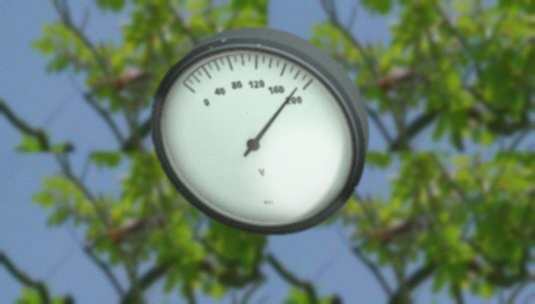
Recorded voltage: 190 V
